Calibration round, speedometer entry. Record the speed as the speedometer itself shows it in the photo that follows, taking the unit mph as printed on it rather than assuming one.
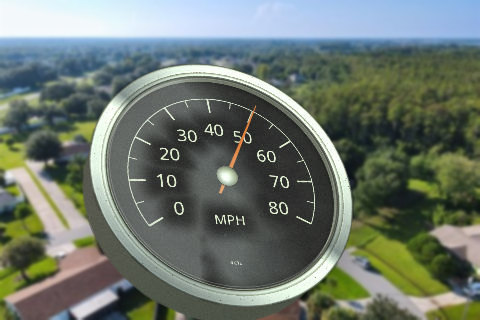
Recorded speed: 50 mph
